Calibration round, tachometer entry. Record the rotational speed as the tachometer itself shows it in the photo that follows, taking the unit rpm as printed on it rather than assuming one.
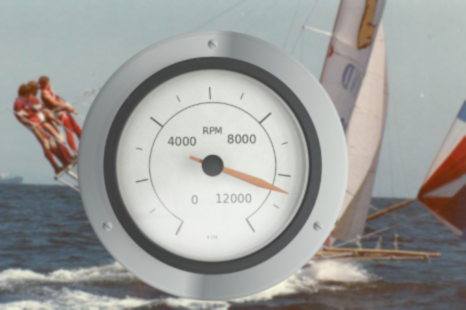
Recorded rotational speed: 10500 rpm
